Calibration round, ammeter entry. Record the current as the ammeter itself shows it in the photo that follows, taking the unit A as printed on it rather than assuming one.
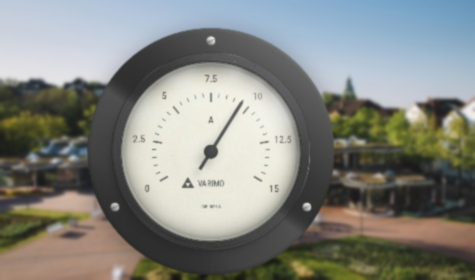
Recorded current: 9.5 A
